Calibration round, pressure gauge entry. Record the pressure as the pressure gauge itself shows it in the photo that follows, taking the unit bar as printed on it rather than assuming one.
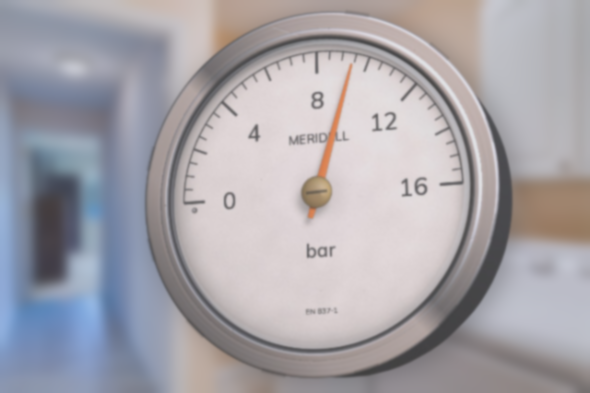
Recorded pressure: 9.5 bar
